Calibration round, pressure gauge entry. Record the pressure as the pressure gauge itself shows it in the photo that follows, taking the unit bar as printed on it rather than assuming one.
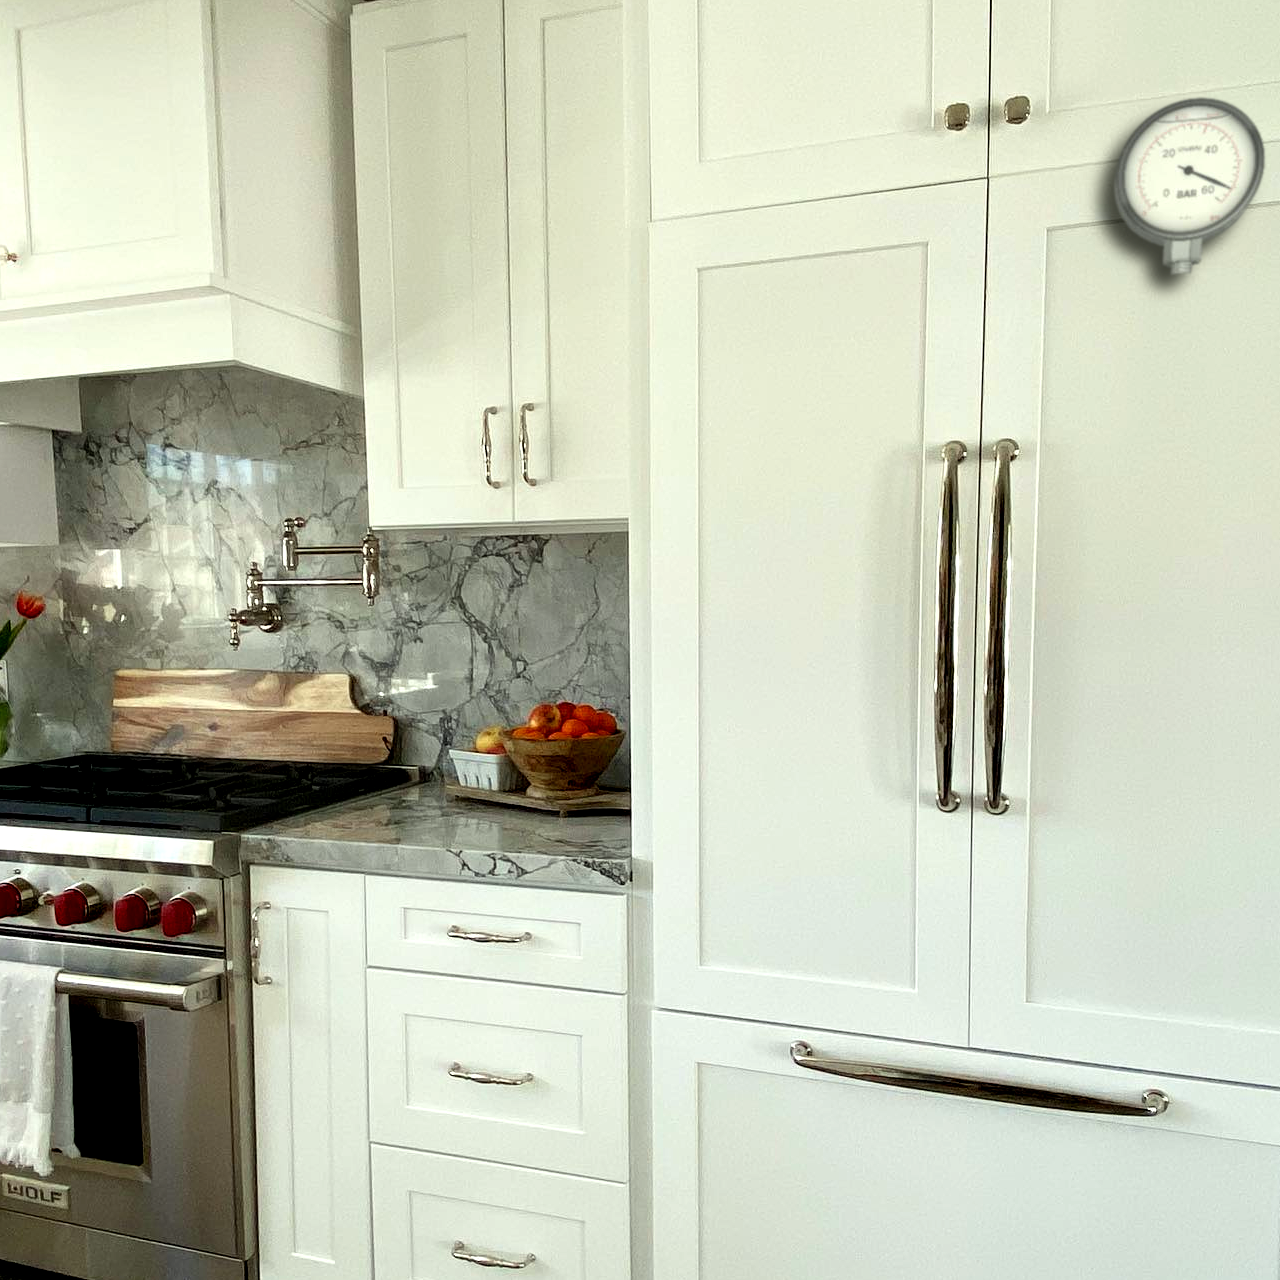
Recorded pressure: 56 bar
